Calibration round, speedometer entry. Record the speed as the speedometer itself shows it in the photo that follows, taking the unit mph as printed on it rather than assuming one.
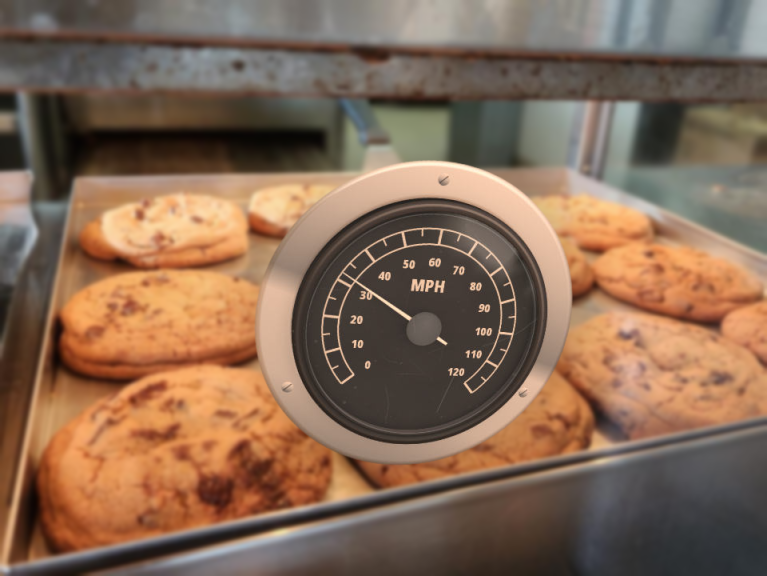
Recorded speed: 32.5 mph
